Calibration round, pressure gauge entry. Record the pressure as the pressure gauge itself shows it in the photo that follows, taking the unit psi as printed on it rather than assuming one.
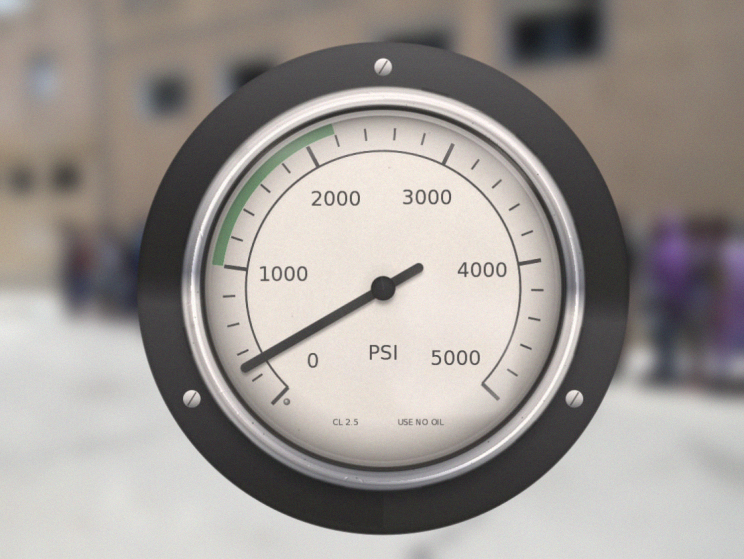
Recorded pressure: 300 psi
